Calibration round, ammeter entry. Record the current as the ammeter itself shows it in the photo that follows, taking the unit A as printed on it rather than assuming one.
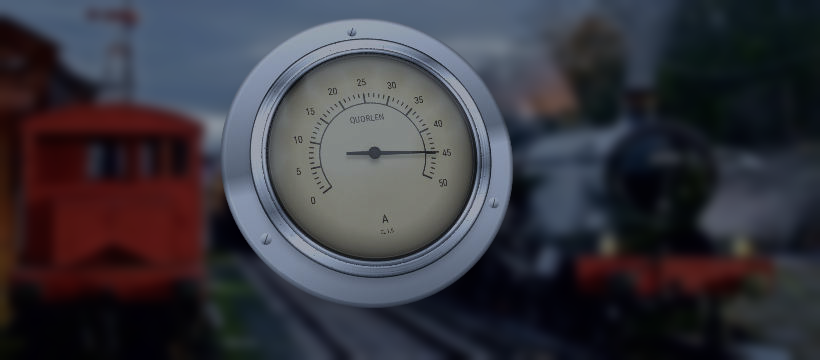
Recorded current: 45 A
